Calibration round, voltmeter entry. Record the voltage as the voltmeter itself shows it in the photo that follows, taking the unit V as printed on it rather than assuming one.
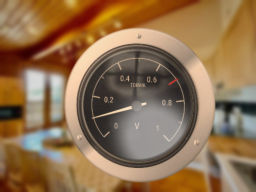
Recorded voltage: 0.1 V
